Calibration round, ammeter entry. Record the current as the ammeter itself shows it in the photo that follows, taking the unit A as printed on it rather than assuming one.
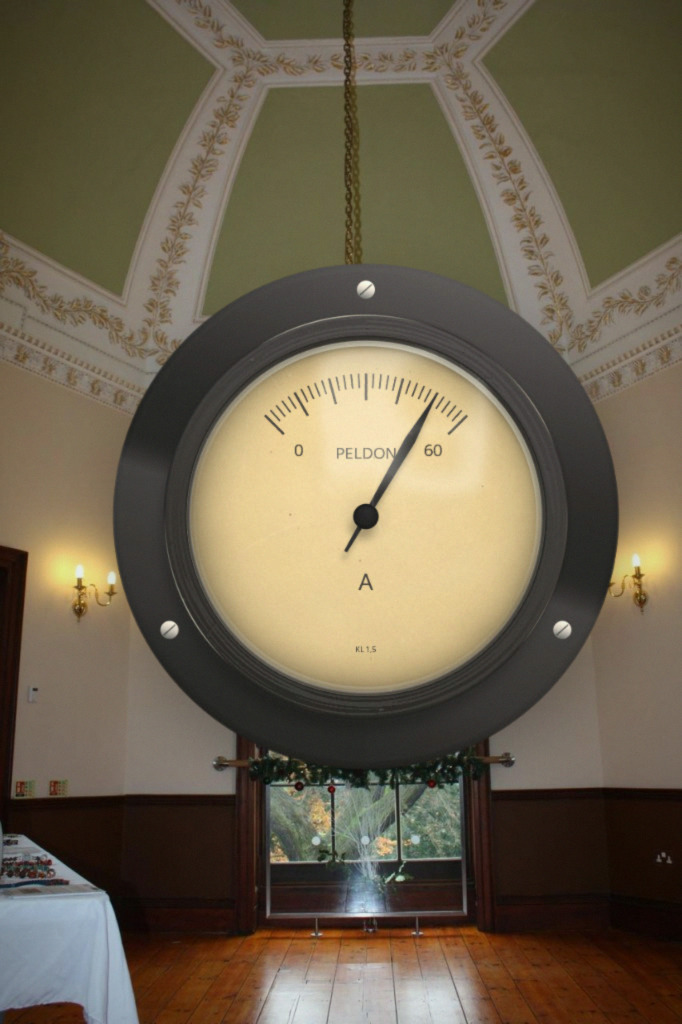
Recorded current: 50 A
